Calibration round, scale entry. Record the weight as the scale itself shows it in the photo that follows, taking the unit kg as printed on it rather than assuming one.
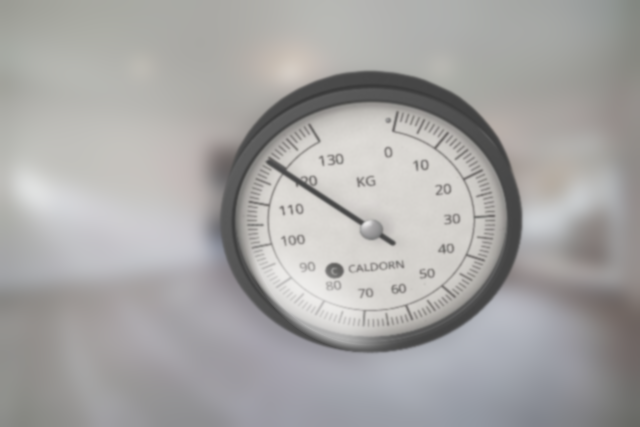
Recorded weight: 120 kg
